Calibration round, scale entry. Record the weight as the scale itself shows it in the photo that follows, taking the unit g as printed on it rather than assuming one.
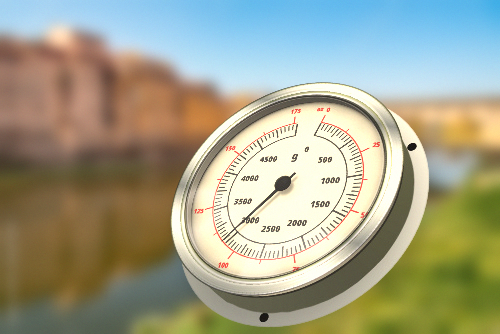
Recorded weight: 3000 g
